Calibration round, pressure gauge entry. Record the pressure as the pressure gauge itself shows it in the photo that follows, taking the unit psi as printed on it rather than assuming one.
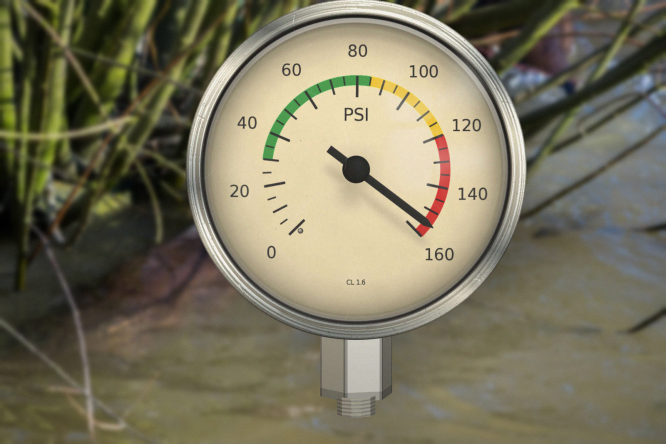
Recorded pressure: 155 psi
